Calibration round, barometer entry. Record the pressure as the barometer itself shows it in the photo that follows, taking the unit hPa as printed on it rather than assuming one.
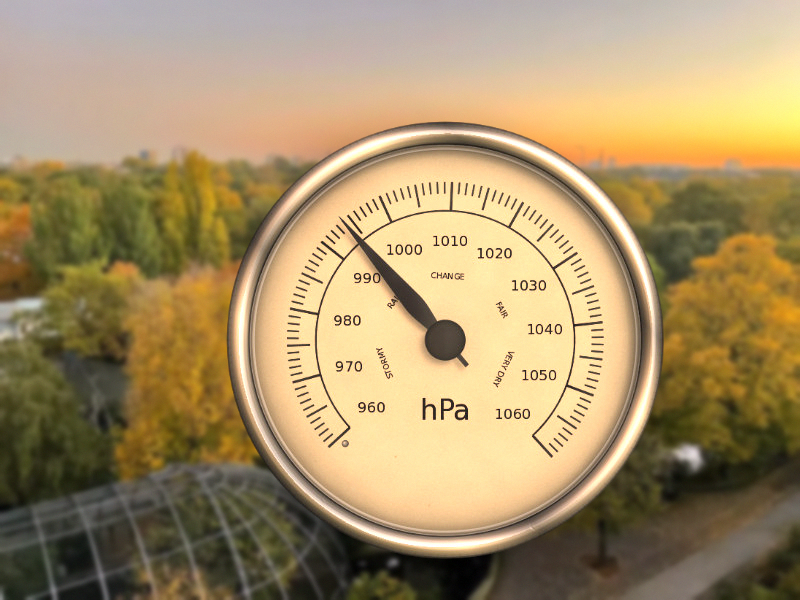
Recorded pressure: 994 hPa
